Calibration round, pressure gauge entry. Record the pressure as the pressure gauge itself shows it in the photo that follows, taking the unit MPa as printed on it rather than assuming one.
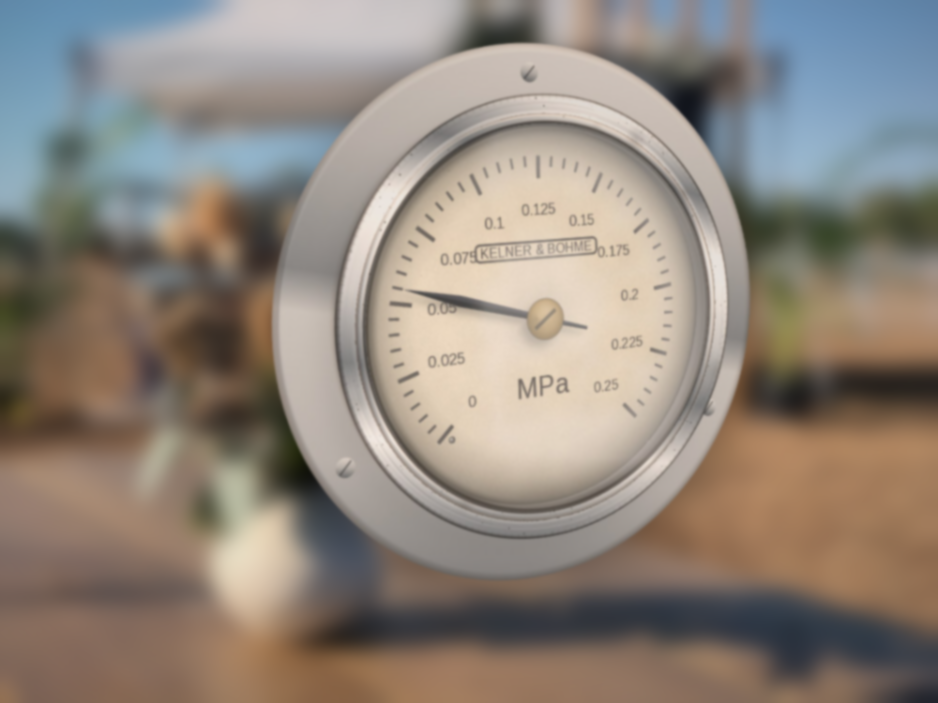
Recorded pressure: 0.055 MPa
